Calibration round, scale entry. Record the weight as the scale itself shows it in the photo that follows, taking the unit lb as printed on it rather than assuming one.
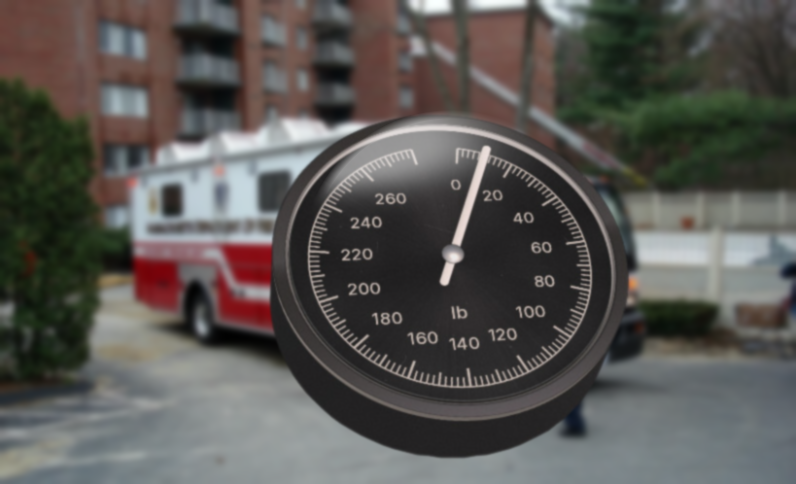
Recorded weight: 10 lb
